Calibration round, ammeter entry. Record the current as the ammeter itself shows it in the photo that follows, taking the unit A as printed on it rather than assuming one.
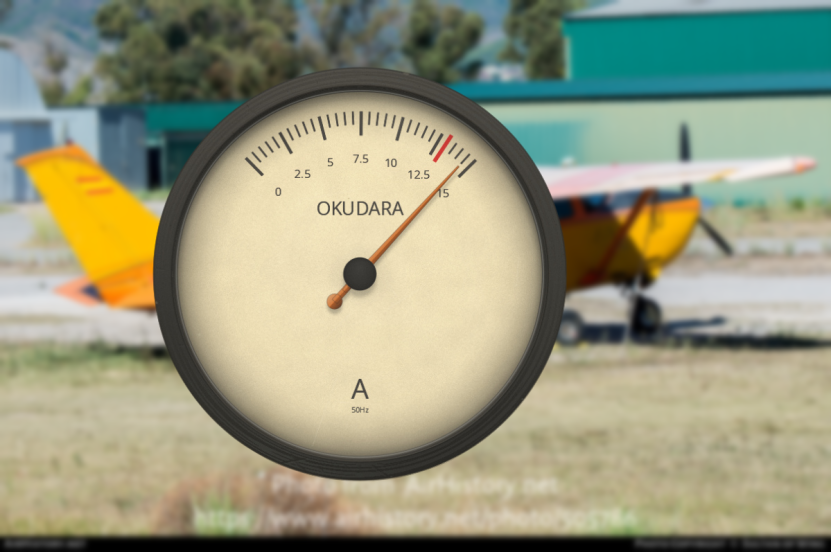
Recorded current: 14.5 A
